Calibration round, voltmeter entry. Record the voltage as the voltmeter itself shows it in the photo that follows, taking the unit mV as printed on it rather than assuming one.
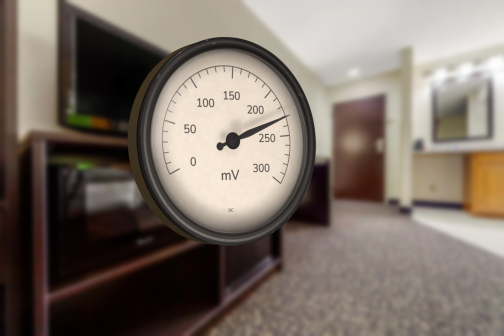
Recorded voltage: 230 mV
